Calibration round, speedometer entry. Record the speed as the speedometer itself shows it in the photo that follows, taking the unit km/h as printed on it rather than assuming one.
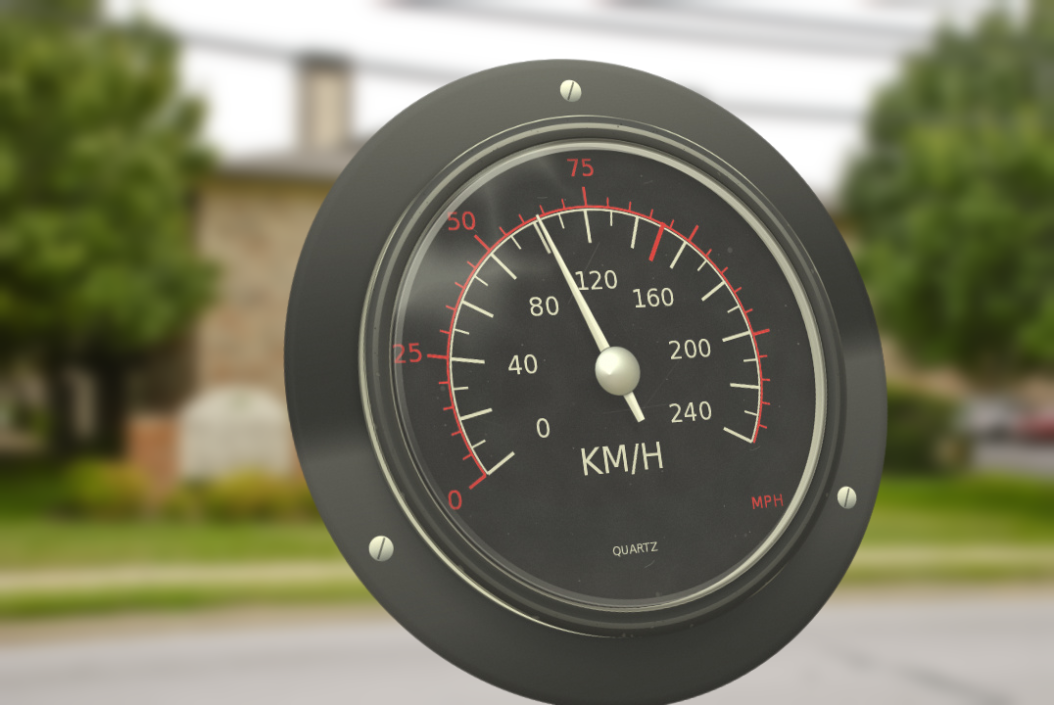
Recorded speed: 100 km/h
